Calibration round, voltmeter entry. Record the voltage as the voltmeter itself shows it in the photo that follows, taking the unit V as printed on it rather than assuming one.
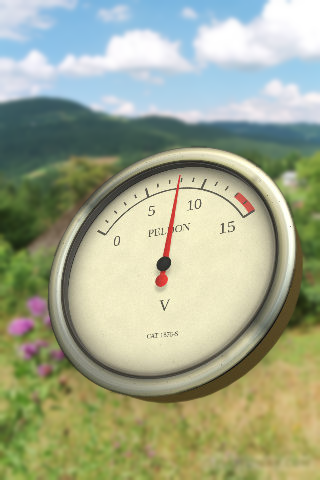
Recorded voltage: 8 V
